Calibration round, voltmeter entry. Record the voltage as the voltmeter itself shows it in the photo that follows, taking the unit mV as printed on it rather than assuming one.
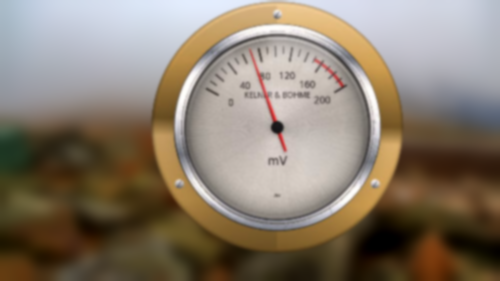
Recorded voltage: 70 mV
